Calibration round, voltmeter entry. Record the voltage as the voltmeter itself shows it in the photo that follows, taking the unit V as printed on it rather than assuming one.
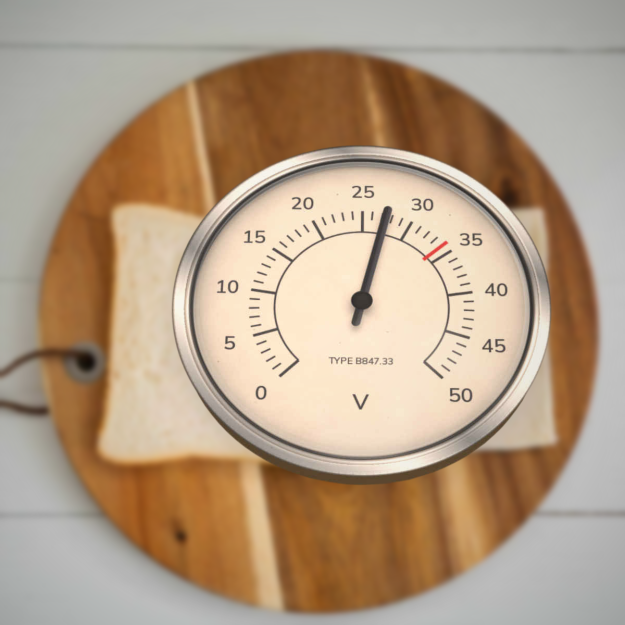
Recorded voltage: 27.5 V
